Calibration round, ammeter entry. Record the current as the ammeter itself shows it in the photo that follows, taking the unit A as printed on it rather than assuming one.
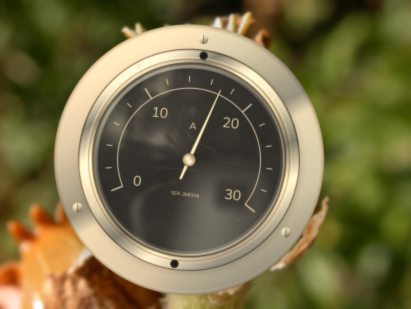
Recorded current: 17 A
